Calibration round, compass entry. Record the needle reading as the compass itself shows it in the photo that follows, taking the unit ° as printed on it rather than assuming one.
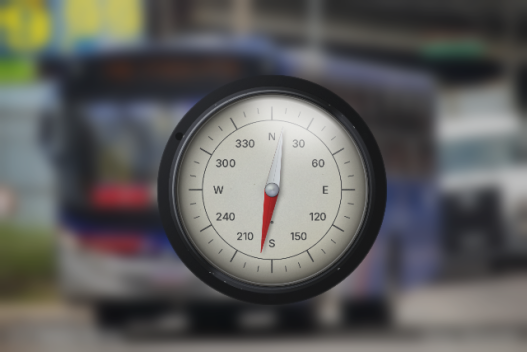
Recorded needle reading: 190 °
